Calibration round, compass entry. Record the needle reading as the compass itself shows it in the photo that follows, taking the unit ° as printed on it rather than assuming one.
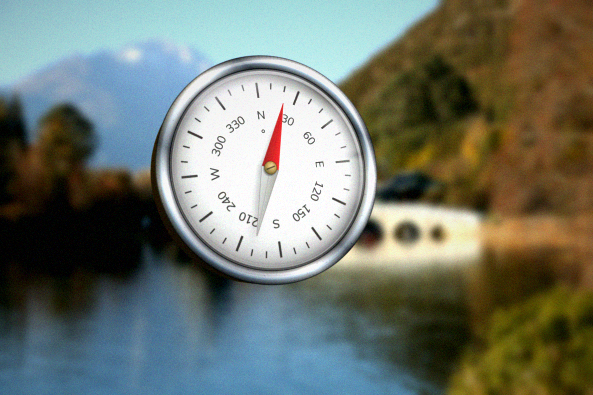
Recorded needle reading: 20 °
